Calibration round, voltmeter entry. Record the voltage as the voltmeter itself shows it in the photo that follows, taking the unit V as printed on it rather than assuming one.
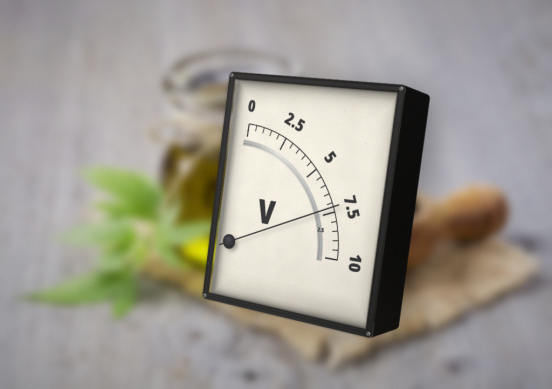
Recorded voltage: 7.25 V
